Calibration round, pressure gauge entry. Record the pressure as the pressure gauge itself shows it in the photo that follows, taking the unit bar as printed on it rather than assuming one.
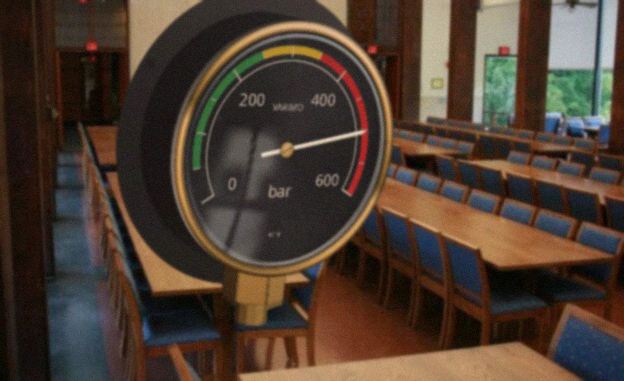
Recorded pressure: 500 bar
